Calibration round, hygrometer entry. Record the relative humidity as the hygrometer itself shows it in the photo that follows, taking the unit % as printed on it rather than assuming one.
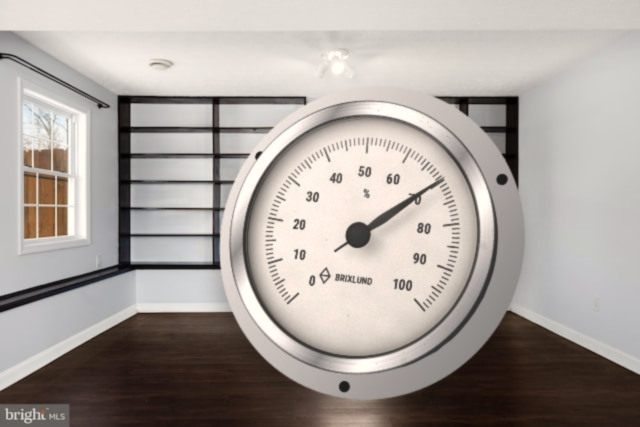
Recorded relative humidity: 70 %
